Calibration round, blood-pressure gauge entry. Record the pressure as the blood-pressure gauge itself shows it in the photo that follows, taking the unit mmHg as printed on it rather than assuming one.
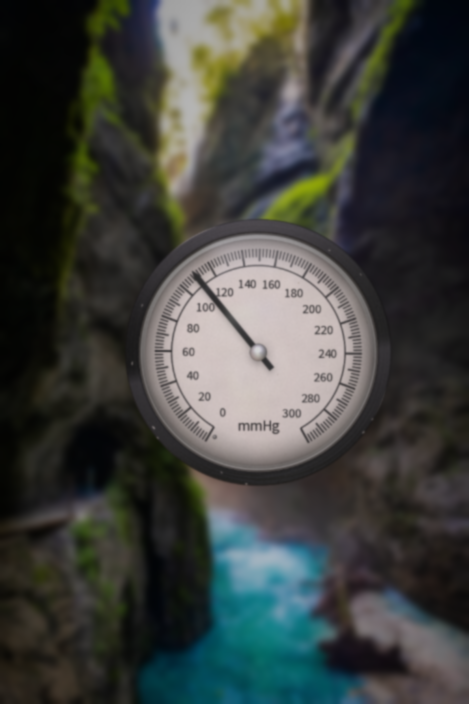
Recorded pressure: 110 mmHg
